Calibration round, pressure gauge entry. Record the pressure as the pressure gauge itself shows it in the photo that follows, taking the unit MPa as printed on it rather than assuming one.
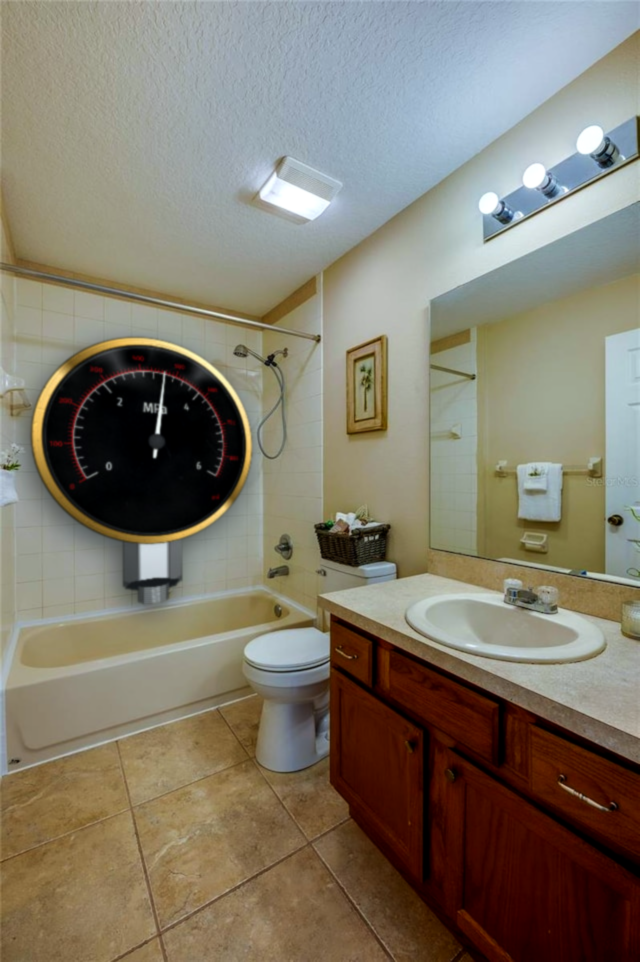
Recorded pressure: 3.2 MPa
